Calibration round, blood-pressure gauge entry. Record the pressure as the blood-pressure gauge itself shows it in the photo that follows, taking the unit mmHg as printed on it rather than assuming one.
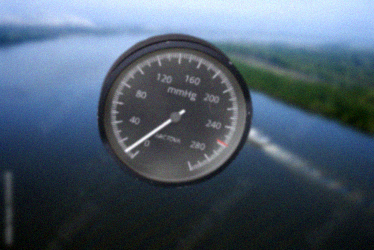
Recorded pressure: 10 mmHg
